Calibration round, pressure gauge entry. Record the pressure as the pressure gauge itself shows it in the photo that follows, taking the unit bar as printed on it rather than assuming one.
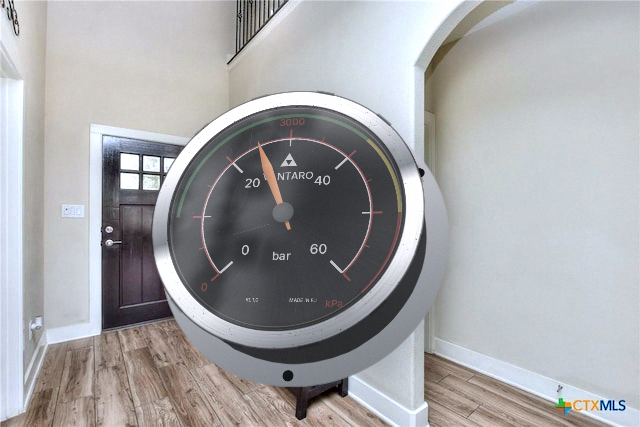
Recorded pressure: 25 bar
